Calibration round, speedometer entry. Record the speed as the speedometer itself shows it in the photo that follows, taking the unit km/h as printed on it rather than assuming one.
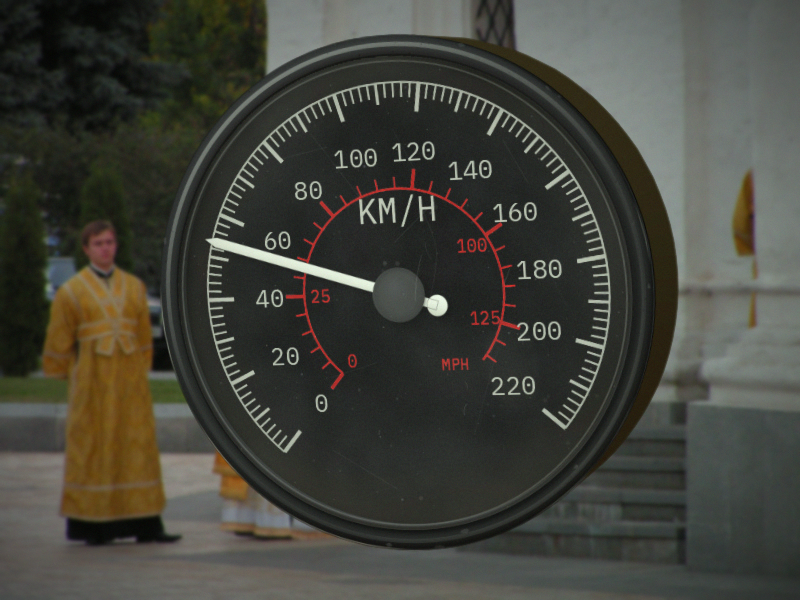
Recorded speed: 54 km/h
